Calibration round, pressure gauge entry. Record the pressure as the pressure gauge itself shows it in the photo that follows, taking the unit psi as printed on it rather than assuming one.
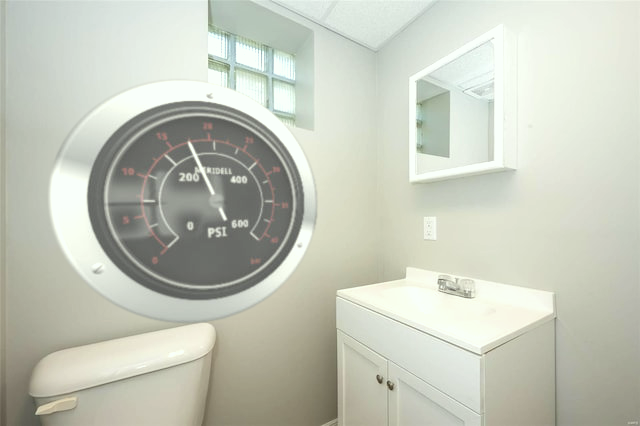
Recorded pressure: 250 psi
